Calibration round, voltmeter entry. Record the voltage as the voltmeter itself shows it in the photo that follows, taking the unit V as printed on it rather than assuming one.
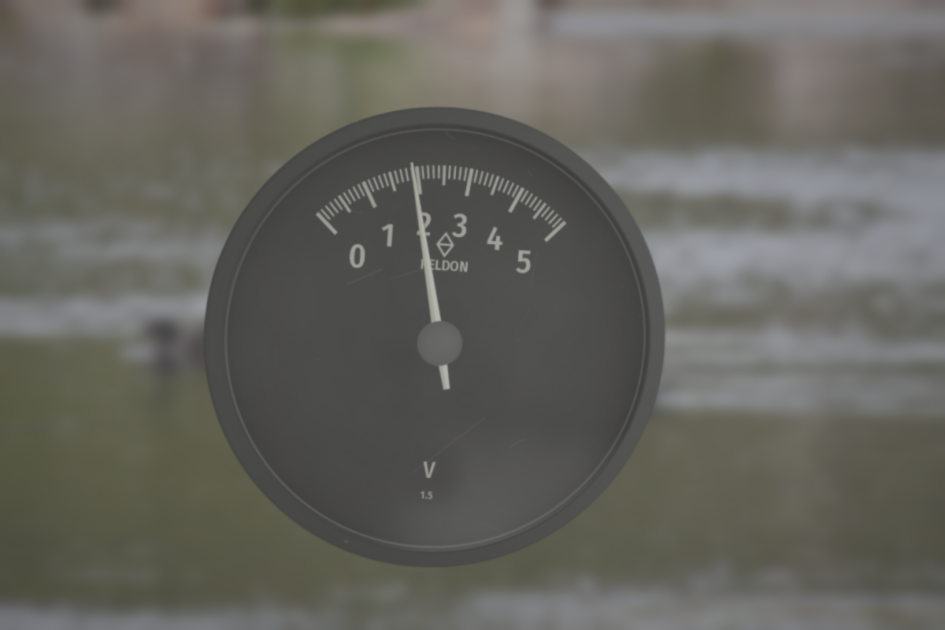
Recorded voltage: 1.9 V
